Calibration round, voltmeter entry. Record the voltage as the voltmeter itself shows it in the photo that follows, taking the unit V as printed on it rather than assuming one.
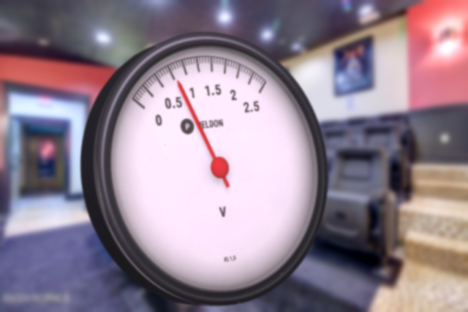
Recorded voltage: 0.75 V
